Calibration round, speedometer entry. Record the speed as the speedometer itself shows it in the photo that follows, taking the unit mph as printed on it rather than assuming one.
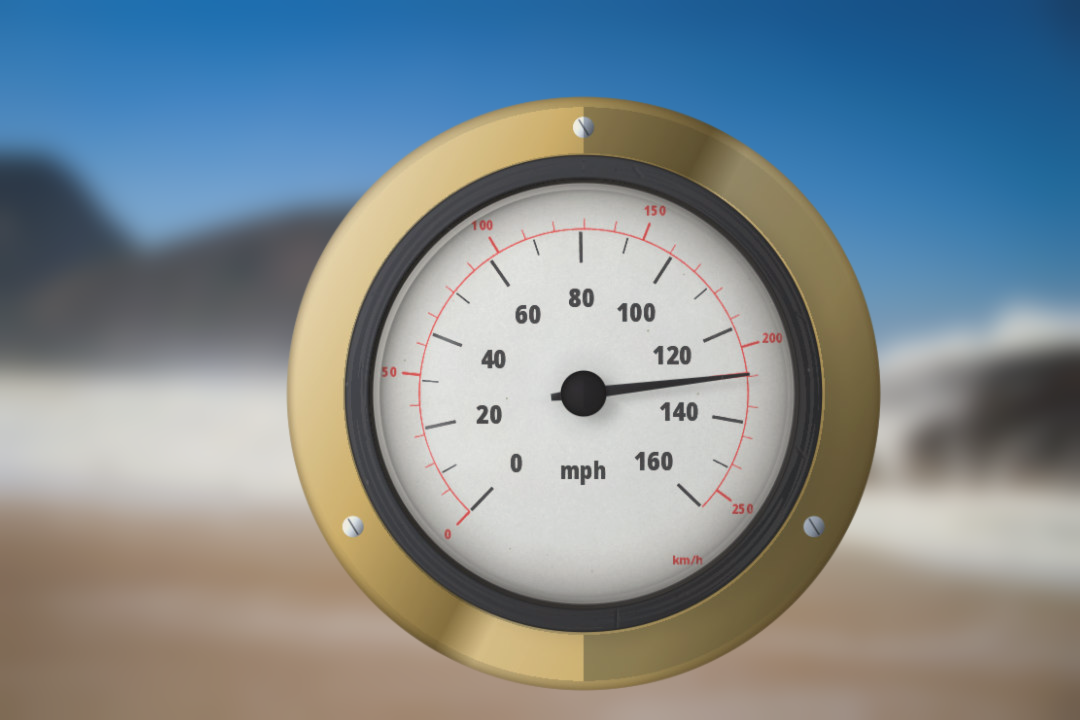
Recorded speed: 130 mph
